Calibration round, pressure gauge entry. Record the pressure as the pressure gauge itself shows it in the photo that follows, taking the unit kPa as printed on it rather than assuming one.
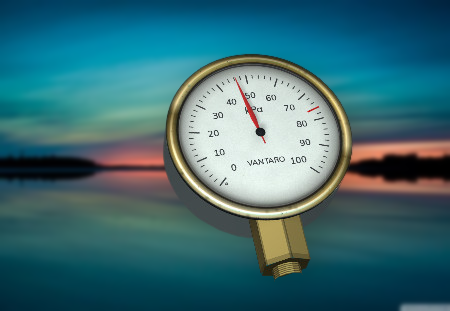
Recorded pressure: 46 kPa
